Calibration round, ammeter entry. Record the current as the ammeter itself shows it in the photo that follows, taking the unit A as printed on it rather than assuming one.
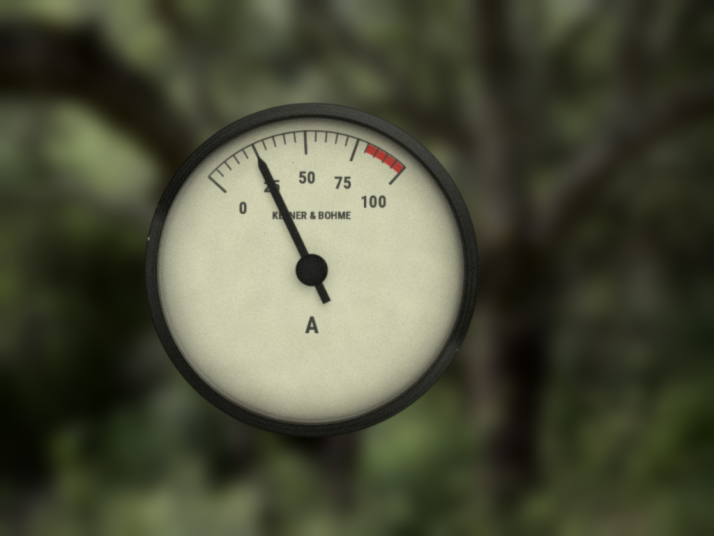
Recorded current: 25 A
